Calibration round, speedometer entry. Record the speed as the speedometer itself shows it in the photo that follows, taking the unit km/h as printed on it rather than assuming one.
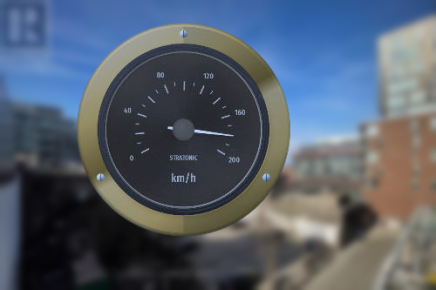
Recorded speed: 180 km/h
